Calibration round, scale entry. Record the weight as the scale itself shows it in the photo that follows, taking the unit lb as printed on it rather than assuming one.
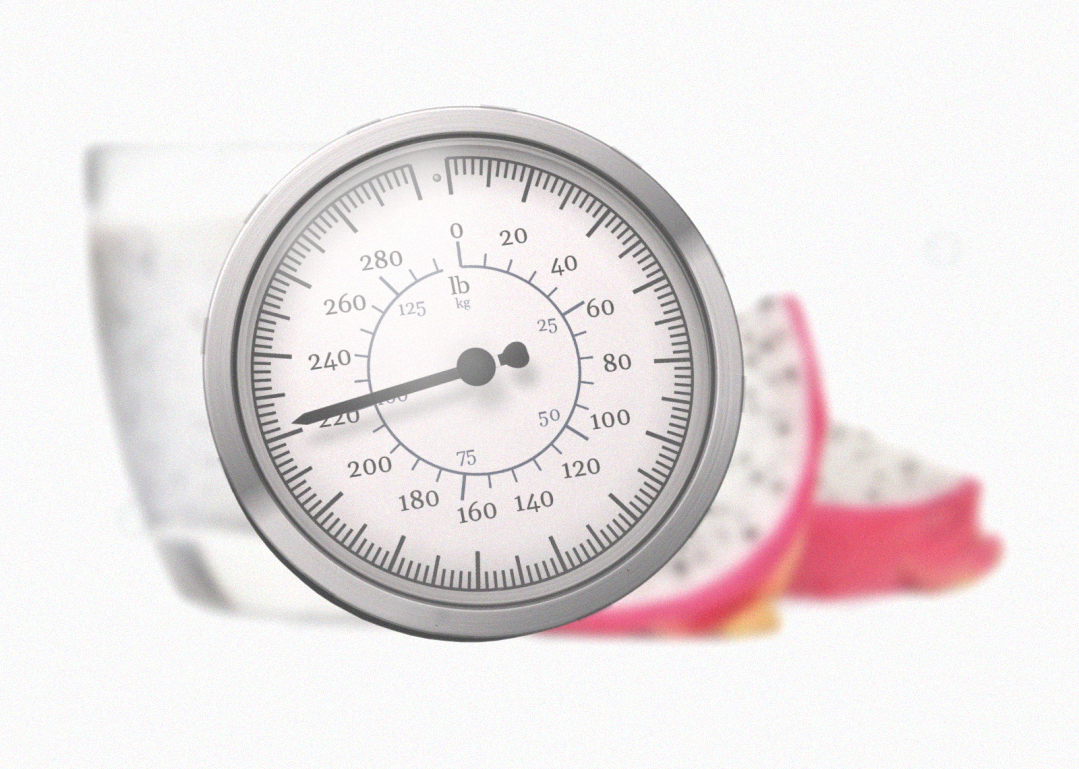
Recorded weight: 222 lb
